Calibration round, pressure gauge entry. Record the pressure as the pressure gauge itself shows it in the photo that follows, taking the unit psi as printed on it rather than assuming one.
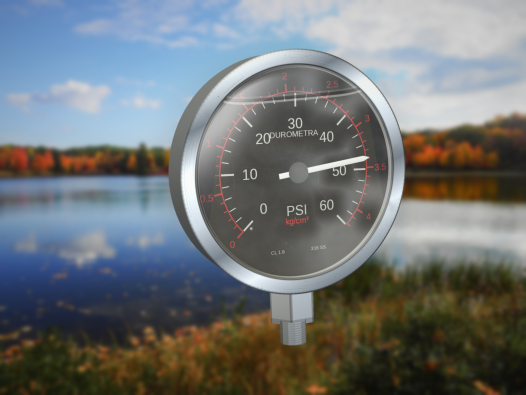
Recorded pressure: 48 psi
